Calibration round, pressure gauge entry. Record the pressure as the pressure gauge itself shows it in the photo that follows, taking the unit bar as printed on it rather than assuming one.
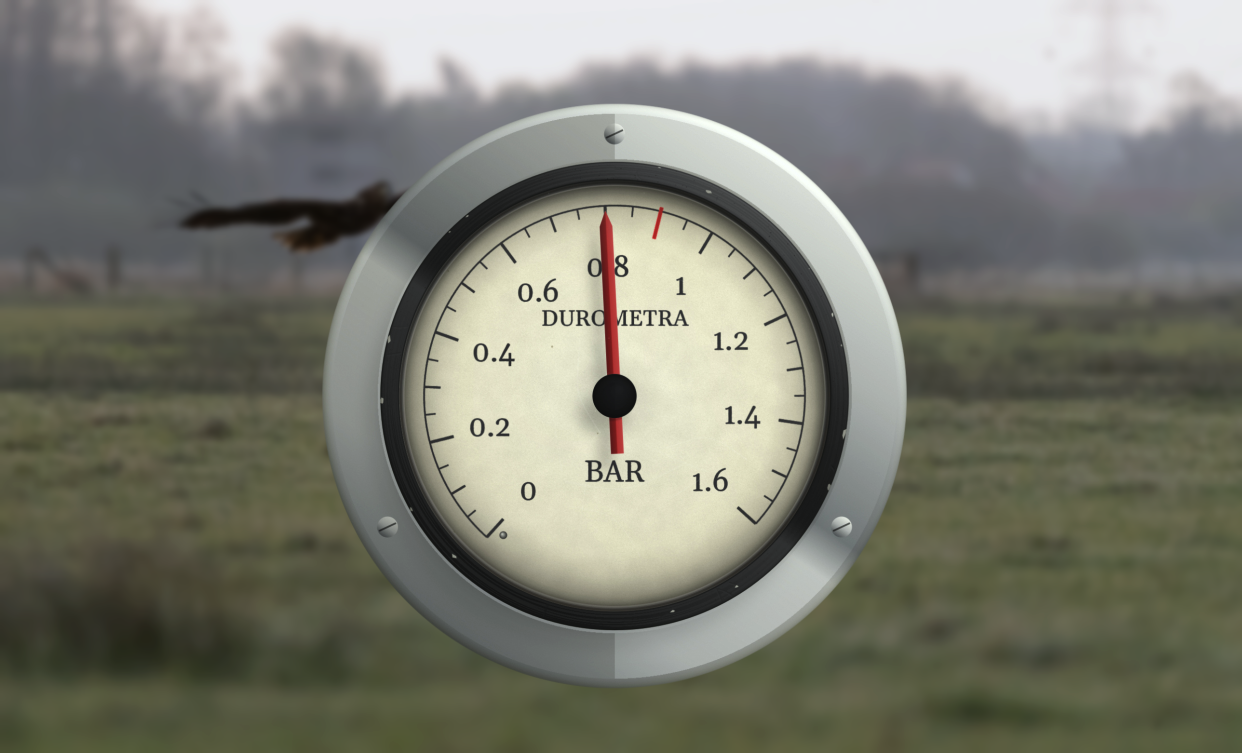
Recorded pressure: 0.8 bar
